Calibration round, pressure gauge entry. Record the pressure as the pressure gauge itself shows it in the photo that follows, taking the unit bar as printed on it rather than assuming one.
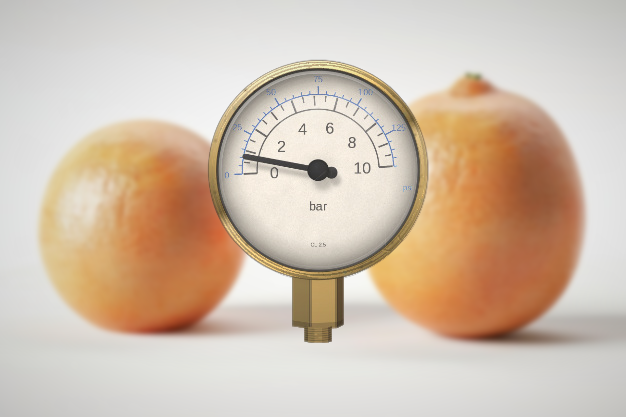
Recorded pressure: 0.75 bar
